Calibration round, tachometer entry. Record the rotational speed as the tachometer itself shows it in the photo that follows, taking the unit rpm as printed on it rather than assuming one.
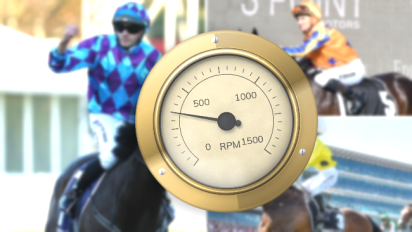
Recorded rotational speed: 350 rpm
